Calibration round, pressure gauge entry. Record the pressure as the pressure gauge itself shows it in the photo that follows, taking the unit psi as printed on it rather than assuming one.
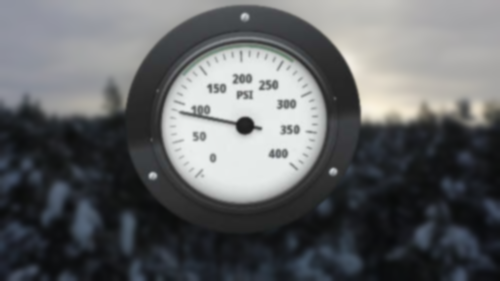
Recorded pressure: 90 psi
